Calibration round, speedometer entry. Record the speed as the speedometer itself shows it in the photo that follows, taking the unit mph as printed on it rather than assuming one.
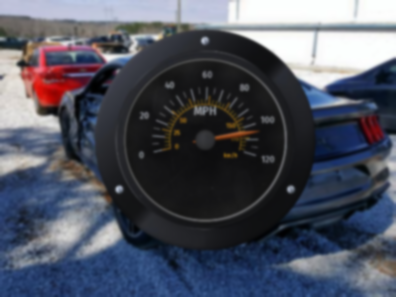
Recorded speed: 105 mph
